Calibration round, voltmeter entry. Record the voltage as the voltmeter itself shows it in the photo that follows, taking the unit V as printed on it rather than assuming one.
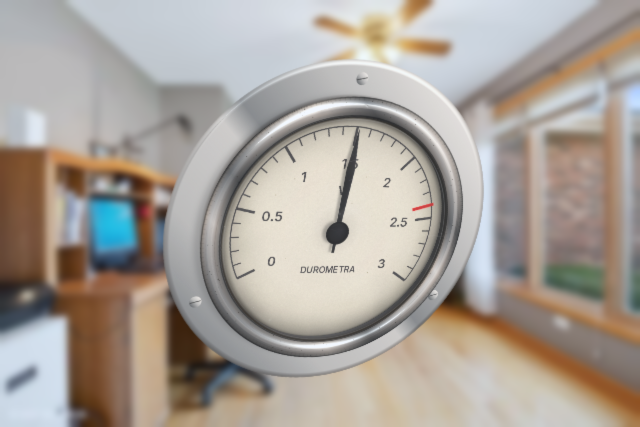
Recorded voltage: 1.5 V
